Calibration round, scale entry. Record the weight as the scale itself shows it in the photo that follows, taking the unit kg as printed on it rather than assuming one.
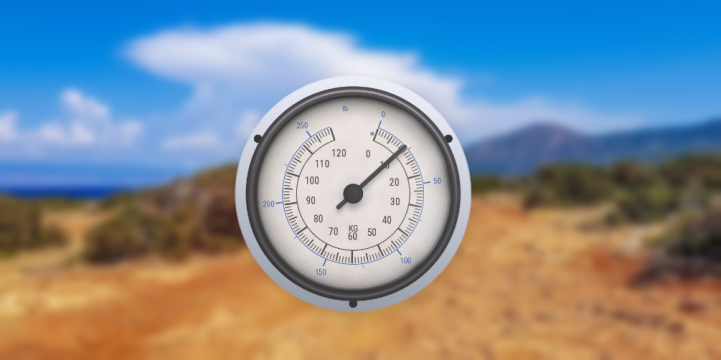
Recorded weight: 10 kg
